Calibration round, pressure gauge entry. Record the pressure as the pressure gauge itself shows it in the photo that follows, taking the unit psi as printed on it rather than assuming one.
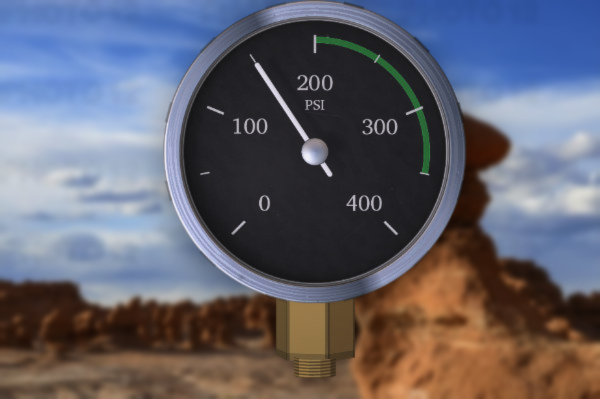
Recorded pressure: 150 psi
